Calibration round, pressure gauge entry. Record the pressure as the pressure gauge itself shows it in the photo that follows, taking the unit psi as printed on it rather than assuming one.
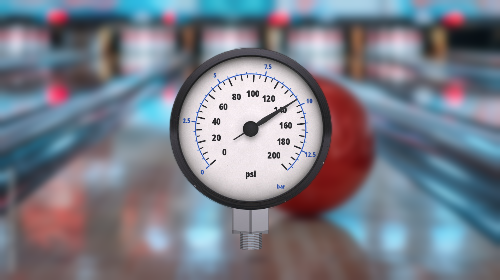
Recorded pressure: 140 psi
